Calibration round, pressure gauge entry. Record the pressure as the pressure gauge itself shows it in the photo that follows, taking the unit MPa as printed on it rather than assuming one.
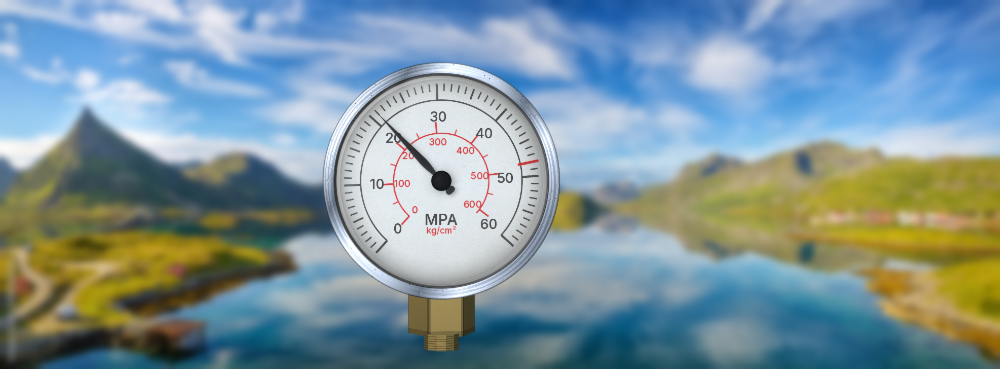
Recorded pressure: 21 MPa
